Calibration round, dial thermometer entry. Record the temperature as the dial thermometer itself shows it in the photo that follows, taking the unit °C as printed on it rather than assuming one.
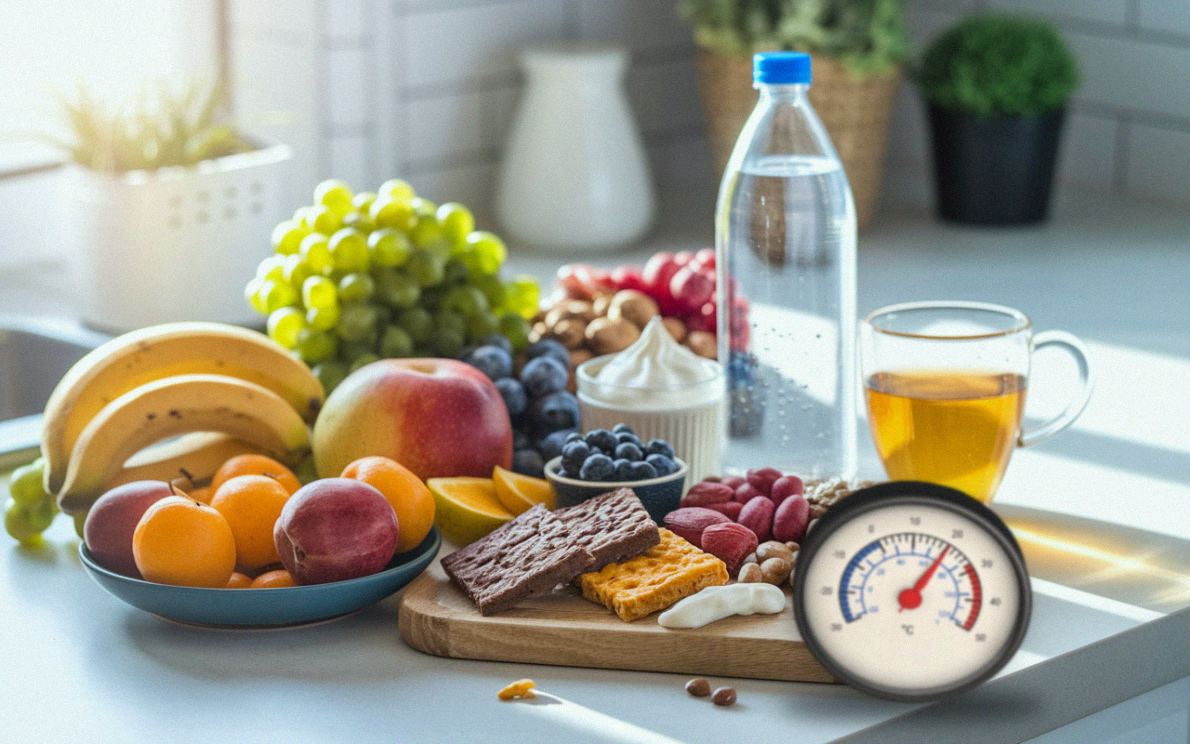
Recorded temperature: 20 °C
